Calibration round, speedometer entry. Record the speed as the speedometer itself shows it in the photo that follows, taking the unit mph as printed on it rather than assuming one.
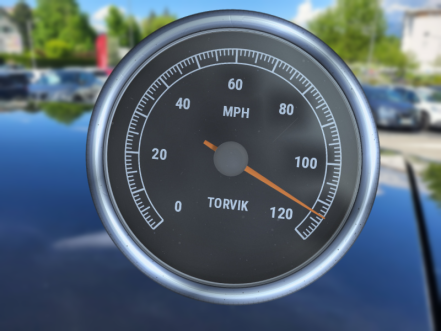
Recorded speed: 113 mph
